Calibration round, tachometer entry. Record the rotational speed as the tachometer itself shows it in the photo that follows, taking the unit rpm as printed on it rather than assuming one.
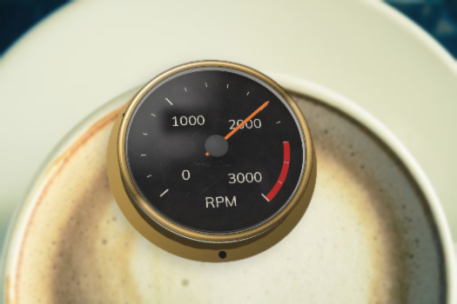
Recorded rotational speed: 2000 rpm
